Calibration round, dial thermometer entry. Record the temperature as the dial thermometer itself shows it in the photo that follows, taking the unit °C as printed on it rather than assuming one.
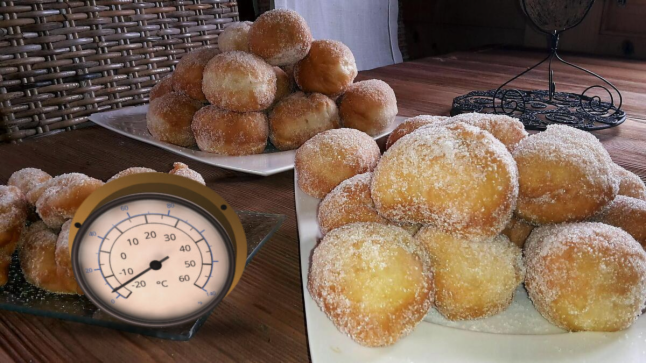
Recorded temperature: -15 °C
